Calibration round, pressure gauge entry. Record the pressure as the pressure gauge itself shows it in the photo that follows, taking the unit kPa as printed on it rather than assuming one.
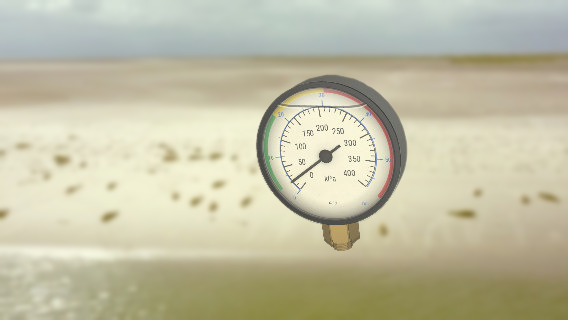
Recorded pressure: 20 kPa
